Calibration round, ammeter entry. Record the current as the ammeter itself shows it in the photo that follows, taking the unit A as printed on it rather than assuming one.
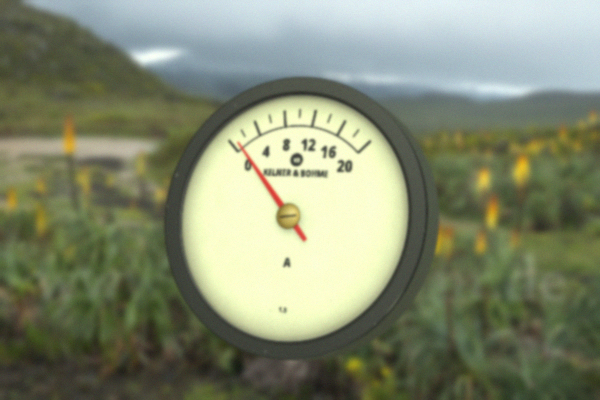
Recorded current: 1 A
